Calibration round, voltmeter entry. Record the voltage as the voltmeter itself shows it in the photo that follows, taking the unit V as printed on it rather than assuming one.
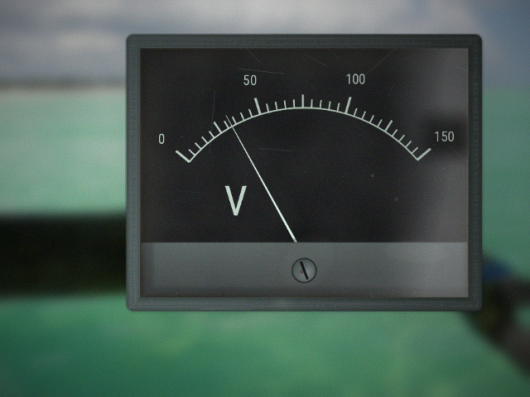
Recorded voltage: 32.5 V
